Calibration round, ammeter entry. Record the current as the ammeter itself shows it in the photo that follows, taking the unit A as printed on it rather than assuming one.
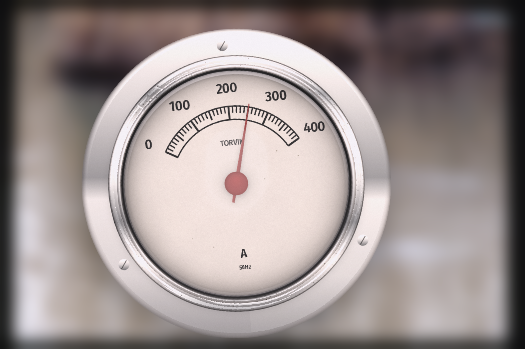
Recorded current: 250 A
